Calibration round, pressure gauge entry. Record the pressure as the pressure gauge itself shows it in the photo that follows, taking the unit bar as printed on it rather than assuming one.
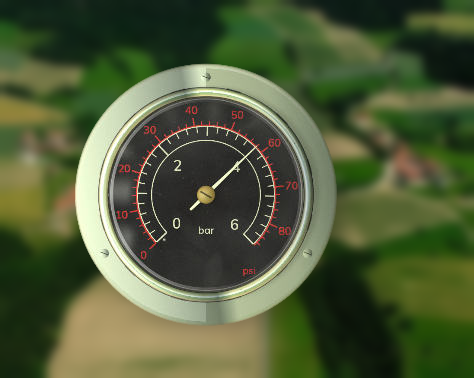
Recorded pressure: 4 bar
